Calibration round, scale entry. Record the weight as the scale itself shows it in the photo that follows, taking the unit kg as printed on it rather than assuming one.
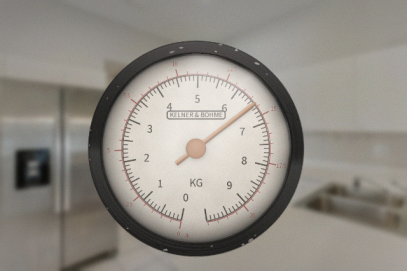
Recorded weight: 6.5 kg
